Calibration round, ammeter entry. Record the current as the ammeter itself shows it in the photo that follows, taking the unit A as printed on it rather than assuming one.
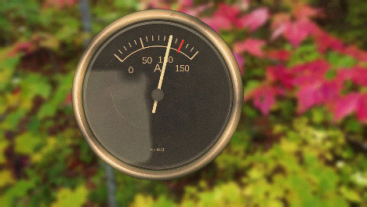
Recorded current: 100 A
